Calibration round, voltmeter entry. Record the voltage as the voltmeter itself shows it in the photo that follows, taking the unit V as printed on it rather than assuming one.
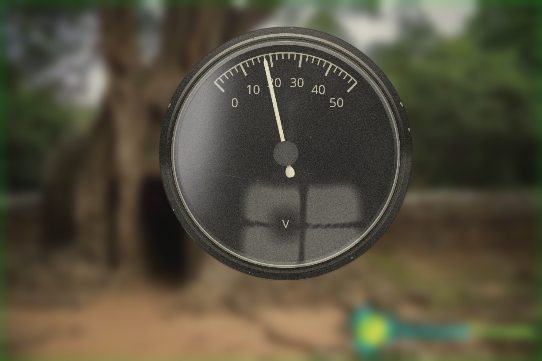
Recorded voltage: 18 V
